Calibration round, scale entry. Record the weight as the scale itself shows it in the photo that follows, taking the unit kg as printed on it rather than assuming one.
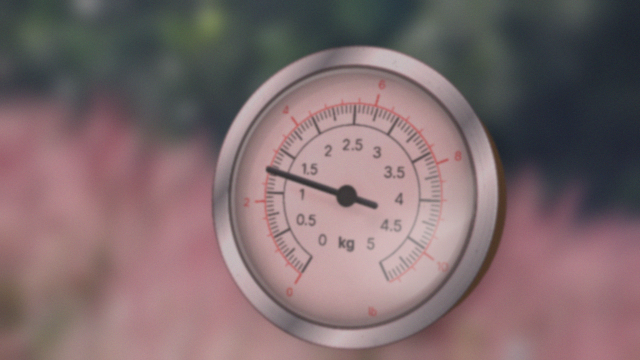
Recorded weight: 1.25 kg
